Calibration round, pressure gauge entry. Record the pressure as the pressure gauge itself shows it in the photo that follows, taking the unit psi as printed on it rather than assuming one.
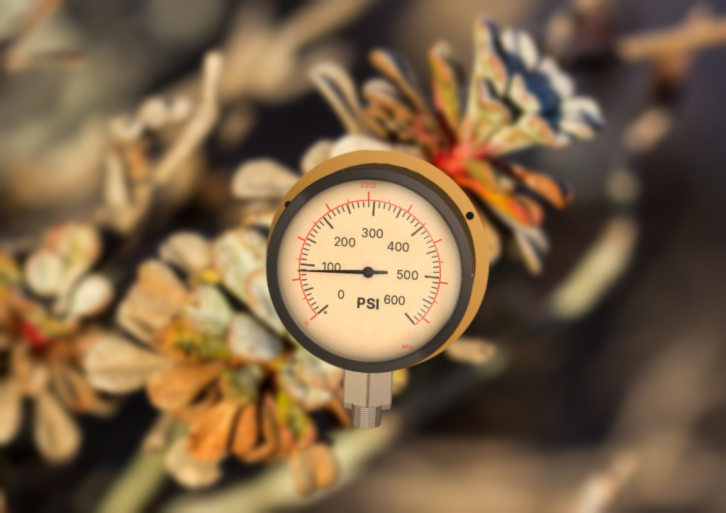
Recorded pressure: 90 psi
